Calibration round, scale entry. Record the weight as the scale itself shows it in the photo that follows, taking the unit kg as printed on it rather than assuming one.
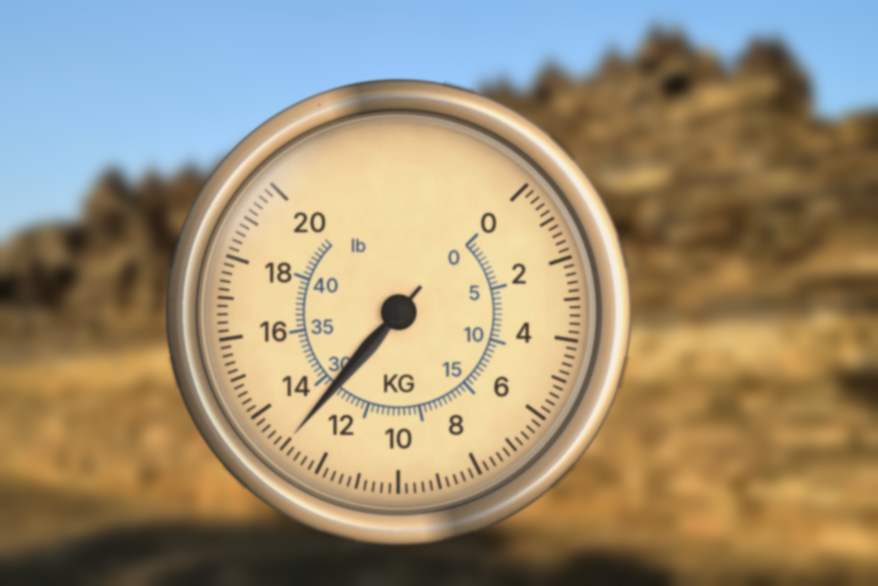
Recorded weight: 13 kg
